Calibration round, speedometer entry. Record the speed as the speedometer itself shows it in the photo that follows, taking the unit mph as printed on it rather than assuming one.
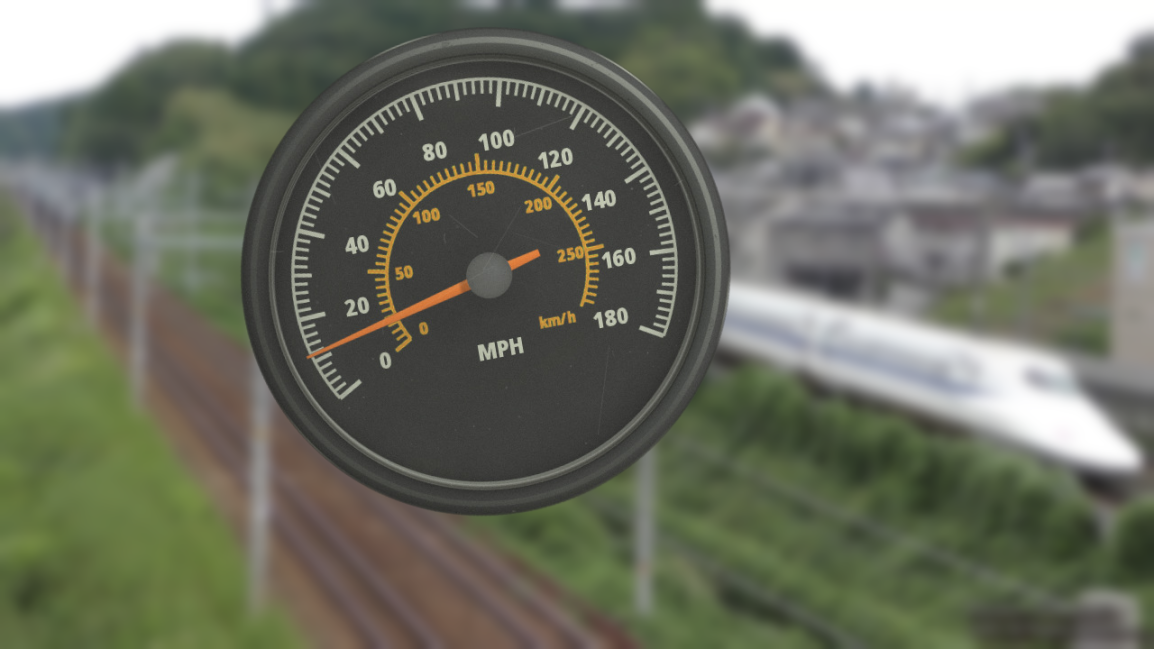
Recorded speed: 12 mph
